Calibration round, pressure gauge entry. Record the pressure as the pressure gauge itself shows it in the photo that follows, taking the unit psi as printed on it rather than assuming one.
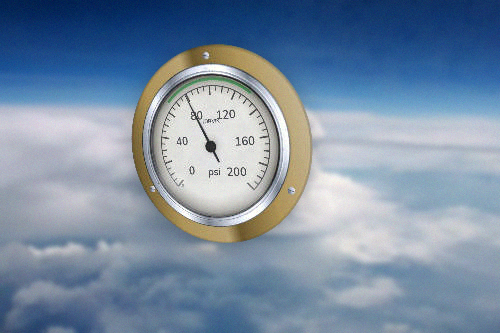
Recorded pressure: 80 psi
